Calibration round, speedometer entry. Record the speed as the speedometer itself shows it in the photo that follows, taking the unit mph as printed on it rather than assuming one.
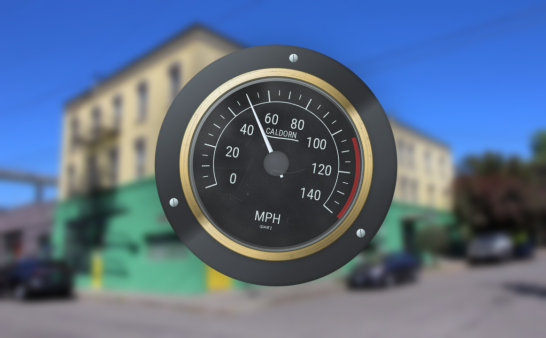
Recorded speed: 50 mph
